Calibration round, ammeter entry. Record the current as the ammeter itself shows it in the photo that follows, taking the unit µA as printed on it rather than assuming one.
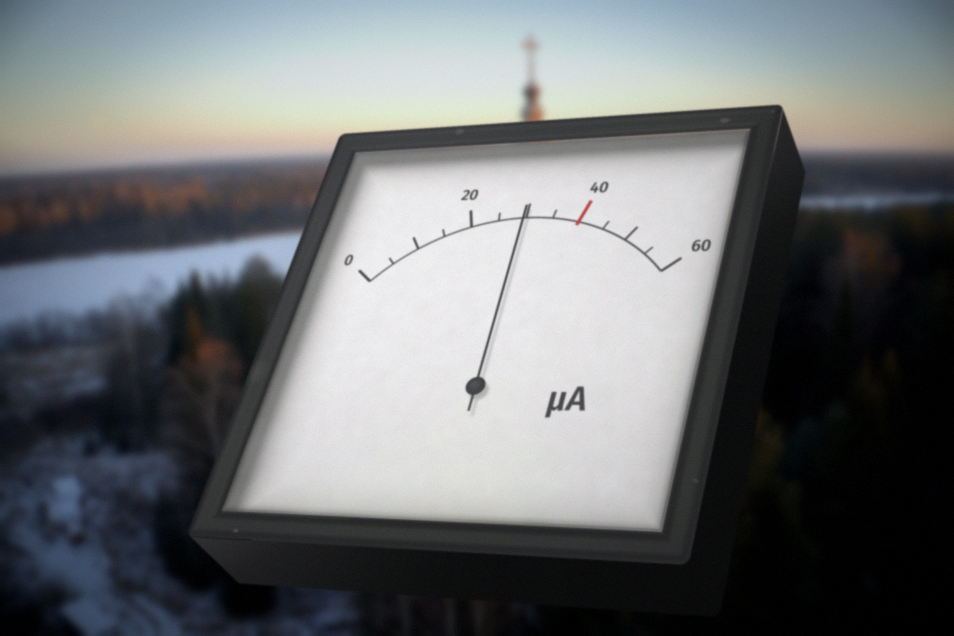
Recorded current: 30 µA
